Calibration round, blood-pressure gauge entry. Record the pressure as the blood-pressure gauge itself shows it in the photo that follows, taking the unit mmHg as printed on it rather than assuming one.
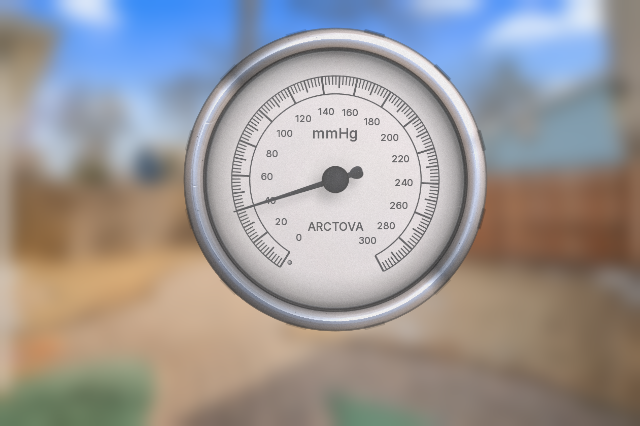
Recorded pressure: 40 mmHg
